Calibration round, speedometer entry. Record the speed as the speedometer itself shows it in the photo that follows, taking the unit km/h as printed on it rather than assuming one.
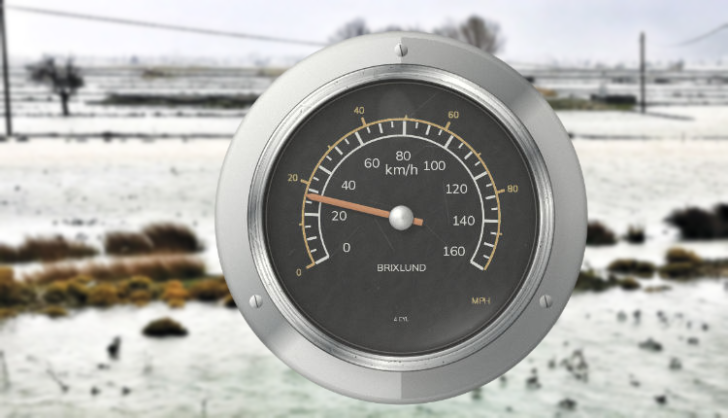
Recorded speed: 27.5 km/h
